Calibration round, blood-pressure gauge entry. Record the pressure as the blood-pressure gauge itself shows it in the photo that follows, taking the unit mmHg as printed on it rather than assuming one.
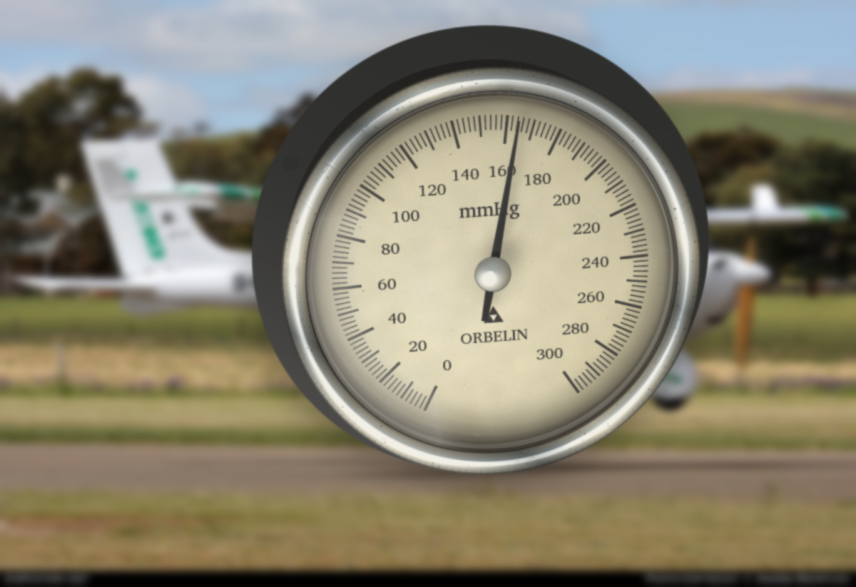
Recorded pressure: 164 mmHg
